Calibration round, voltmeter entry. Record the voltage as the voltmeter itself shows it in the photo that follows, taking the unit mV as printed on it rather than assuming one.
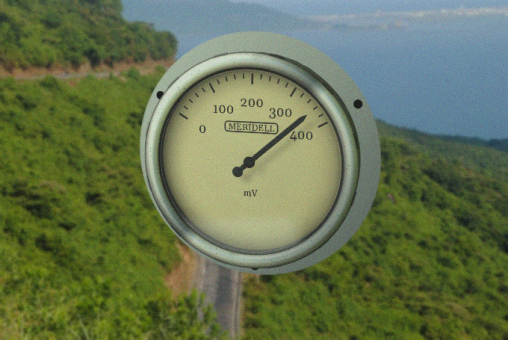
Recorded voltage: 360 mV
